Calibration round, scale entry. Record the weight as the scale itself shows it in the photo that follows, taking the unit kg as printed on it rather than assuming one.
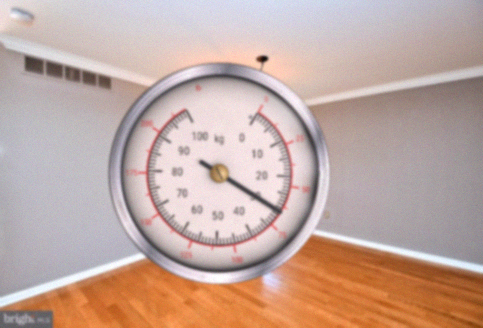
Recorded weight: 30 kg
